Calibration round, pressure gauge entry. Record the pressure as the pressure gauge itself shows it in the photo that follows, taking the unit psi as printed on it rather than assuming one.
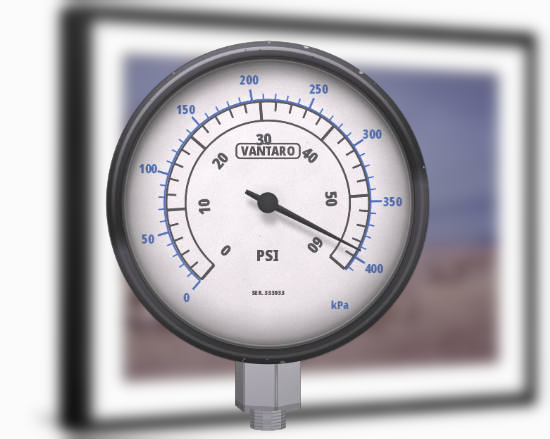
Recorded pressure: 57 psi
